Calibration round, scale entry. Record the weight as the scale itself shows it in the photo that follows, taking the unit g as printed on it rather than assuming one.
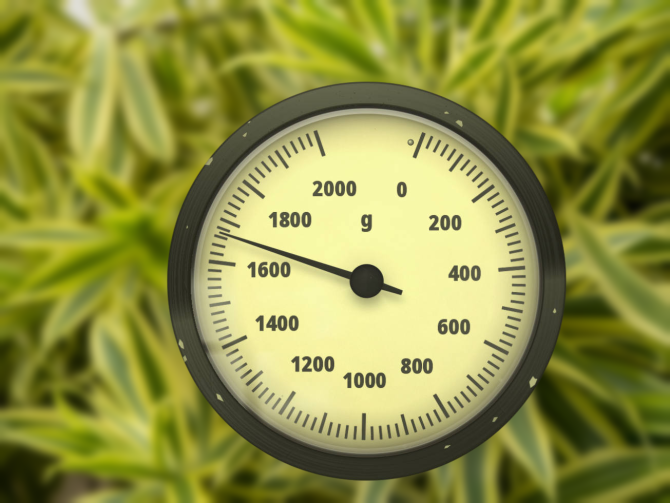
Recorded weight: 1670 g
